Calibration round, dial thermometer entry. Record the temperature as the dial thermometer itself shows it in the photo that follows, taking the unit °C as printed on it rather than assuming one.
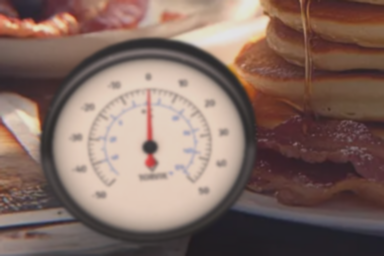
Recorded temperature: 0 °C
